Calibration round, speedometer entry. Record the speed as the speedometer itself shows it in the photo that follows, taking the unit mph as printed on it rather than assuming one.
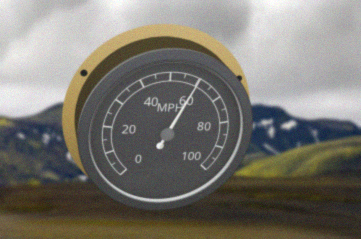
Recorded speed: 60 mph
